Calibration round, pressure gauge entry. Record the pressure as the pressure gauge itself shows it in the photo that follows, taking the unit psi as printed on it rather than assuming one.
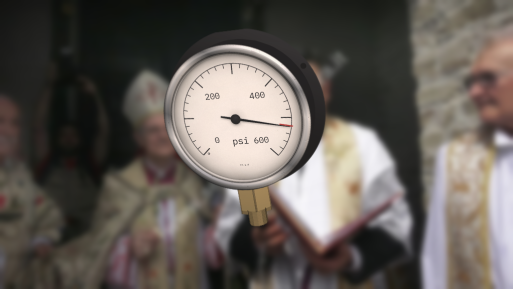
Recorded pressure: 520 psi
